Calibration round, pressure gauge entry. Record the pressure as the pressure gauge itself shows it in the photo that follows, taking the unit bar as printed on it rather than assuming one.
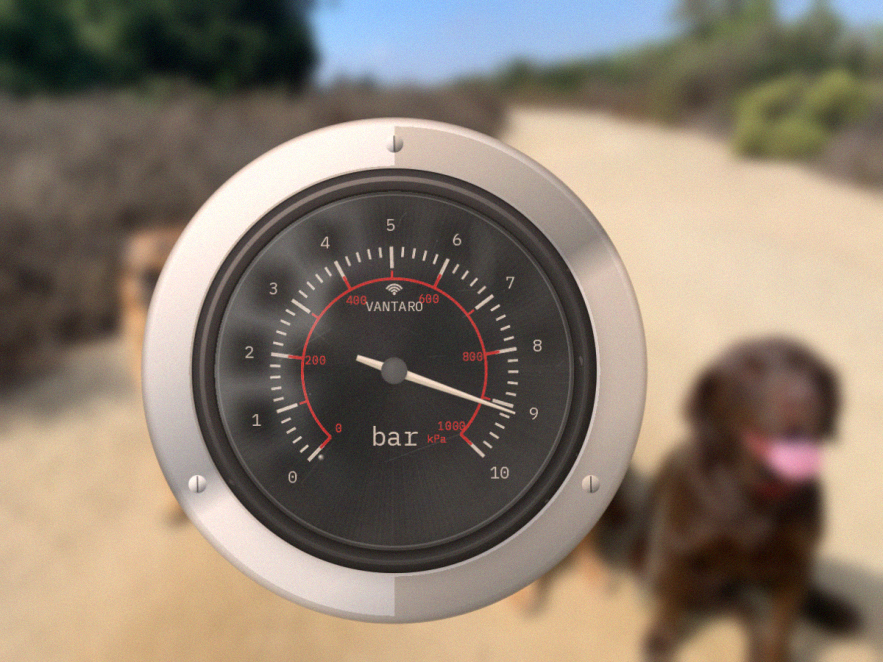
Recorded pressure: 9.1 bar
